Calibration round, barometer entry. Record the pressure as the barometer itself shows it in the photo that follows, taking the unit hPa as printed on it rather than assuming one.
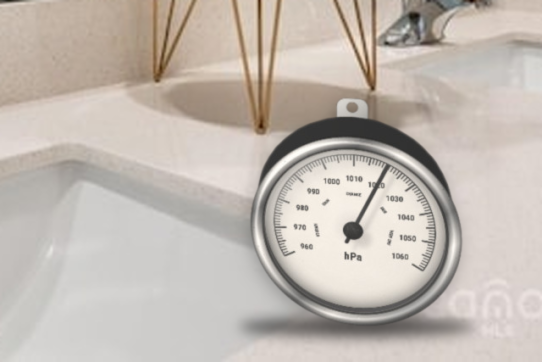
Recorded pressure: 1020 hPa
